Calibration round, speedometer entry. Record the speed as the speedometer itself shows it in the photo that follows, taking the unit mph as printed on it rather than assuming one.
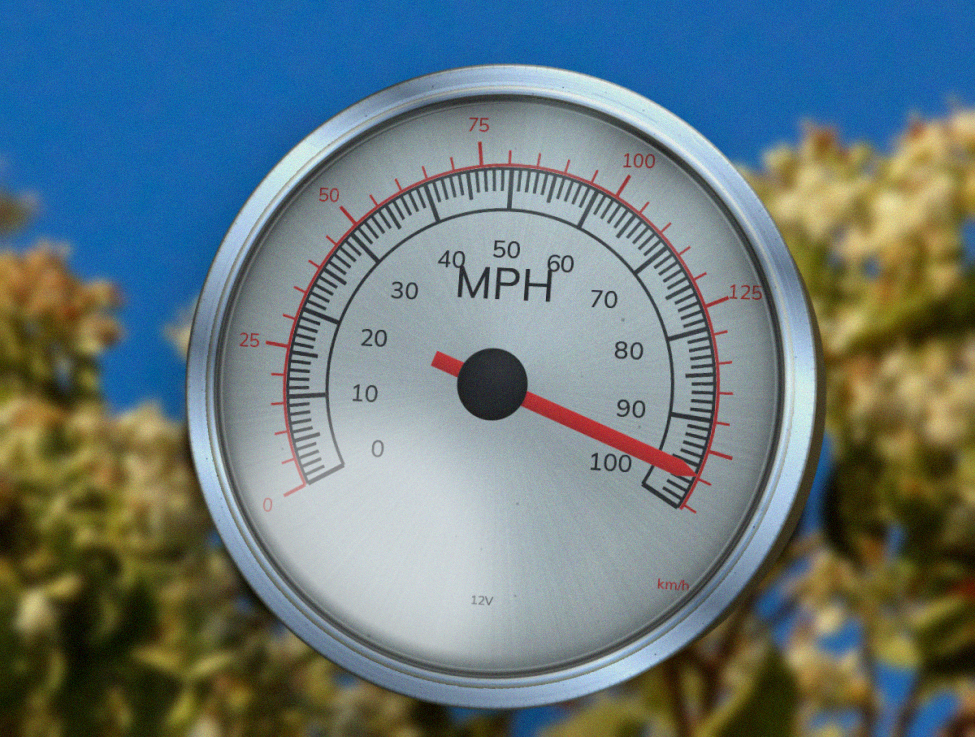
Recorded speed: 96 mph
